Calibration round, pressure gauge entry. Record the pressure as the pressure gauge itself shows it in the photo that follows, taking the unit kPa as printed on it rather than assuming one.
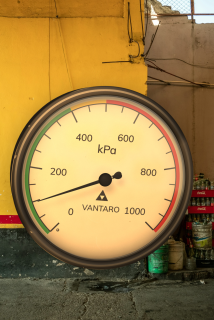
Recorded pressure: 100 kPa
